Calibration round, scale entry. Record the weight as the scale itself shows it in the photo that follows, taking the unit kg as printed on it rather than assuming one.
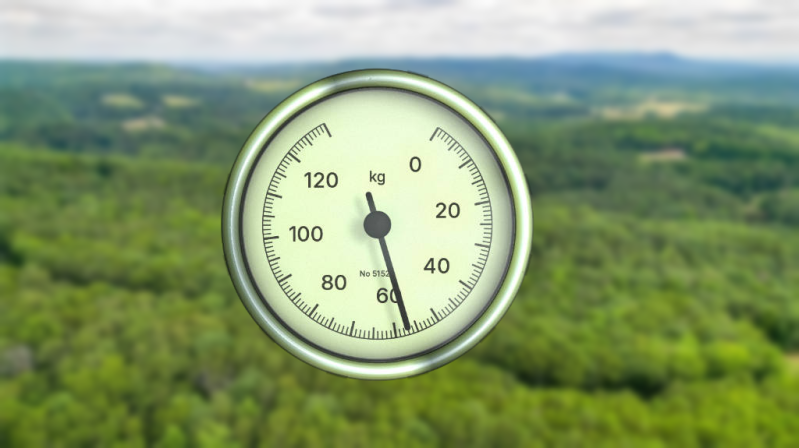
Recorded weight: 57 kg
